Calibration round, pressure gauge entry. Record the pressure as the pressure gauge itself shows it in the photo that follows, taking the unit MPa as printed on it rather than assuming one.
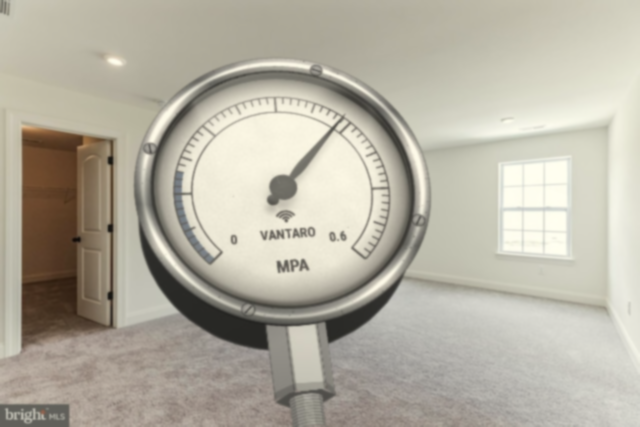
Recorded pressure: 0.39 MPa
